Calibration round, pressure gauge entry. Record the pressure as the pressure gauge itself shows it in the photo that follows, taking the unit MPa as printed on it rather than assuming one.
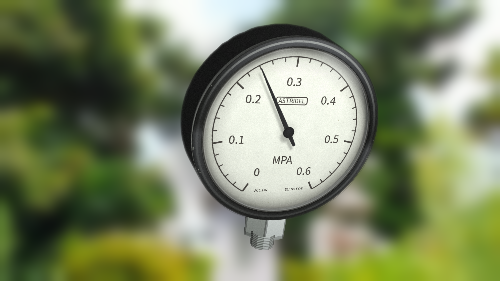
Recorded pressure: 0.24 MPa
